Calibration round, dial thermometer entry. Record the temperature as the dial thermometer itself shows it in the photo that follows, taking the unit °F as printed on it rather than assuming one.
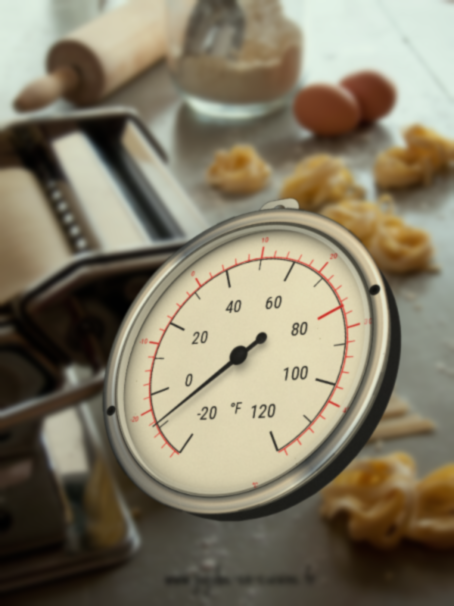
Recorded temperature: -10 °F
